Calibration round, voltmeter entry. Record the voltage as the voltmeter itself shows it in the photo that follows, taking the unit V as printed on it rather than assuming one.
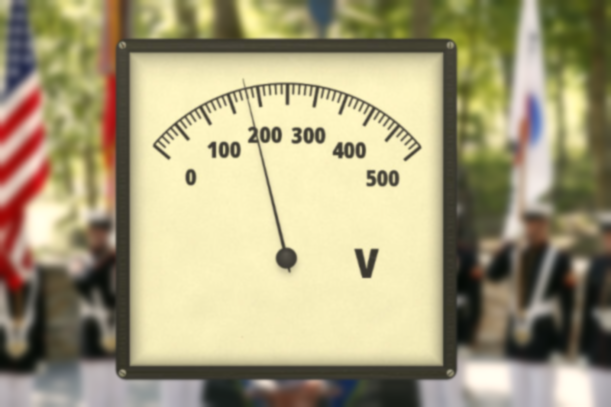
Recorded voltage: 180 V
